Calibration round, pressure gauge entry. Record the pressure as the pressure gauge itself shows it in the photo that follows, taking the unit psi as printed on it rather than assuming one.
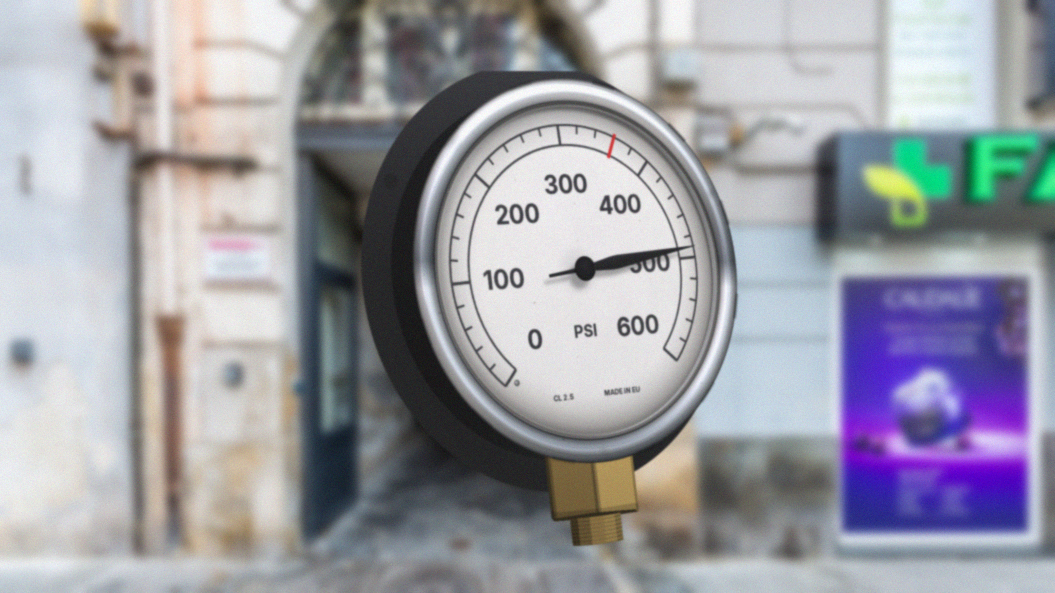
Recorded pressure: 490 psi
